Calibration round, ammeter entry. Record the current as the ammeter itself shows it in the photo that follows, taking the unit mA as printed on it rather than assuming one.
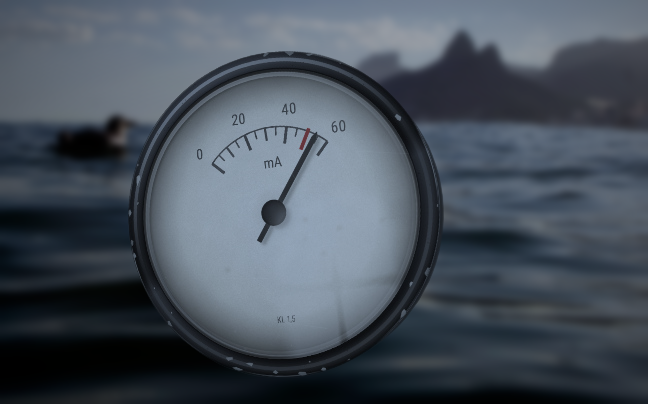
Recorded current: 55 mA
